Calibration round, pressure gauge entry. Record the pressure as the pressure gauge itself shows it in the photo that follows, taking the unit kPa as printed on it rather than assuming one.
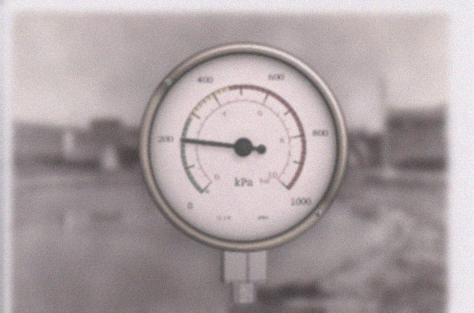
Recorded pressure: 200 kPa
